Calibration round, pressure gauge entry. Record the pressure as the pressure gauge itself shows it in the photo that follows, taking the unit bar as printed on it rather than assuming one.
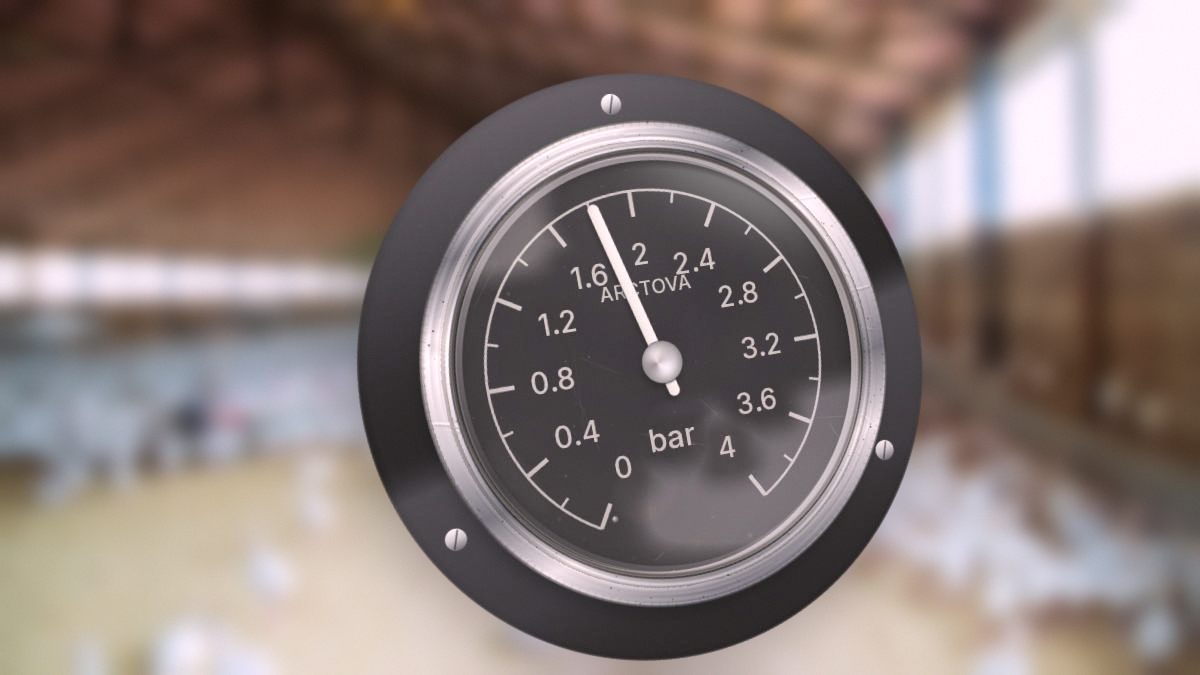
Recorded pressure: 1.8 bar
